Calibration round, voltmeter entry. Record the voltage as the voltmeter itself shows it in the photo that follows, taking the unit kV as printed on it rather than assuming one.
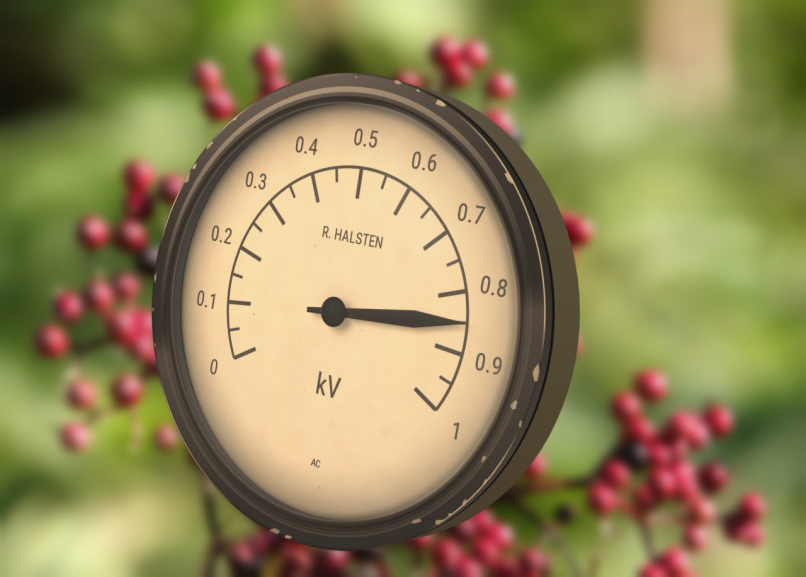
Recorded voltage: 0.85 kV
